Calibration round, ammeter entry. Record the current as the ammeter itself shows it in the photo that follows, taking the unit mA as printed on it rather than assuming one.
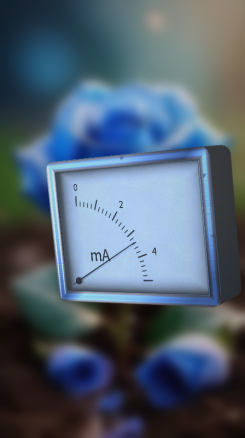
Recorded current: 3.4 mA
